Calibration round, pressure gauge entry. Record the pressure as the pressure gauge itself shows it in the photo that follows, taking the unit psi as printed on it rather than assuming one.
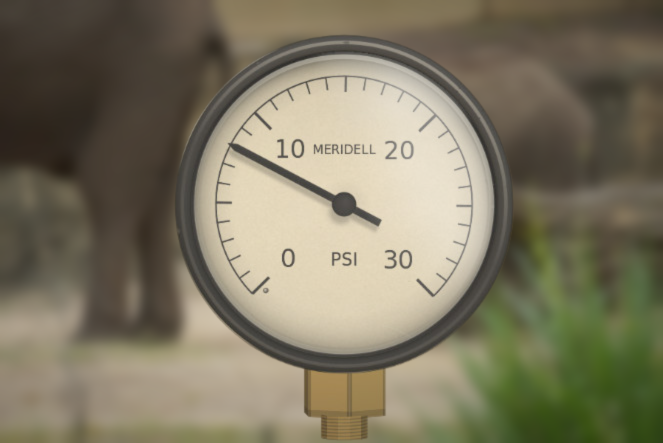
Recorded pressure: 8 psi
